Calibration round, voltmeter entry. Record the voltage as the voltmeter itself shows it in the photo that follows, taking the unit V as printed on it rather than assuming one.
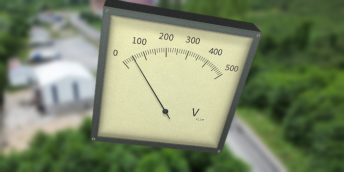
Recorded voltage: 50 V
